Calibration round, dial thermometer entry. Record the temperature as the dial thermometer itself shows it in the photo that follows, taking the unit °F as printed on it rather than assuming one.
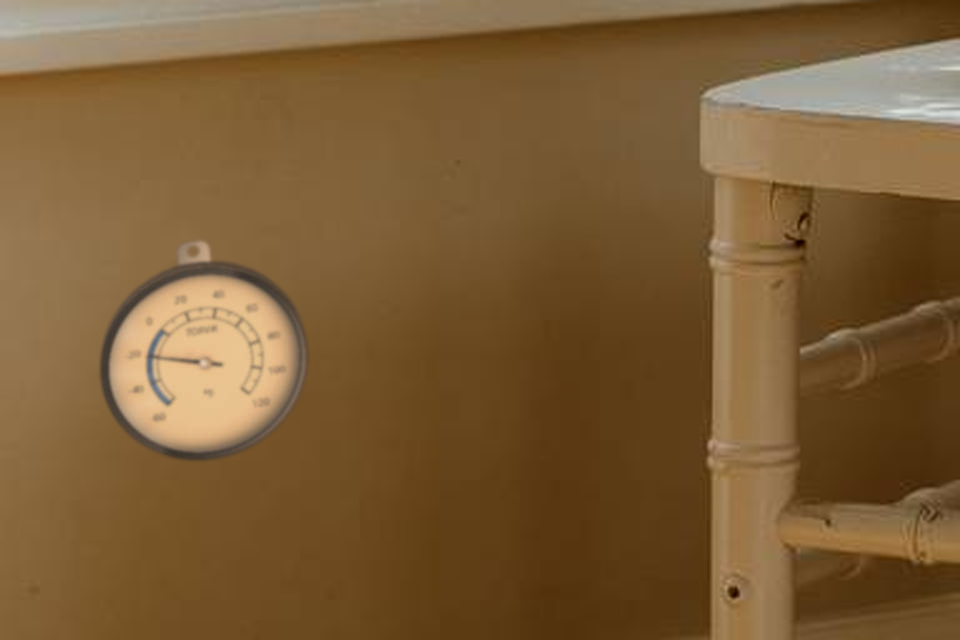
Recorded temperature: -20 °F
